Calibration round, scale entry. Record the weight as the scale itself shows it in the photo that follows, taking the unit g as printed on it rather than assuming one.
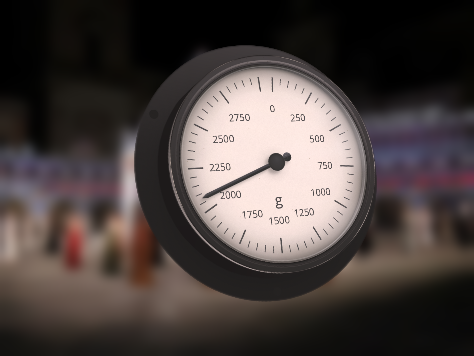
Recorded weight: 2075 g
